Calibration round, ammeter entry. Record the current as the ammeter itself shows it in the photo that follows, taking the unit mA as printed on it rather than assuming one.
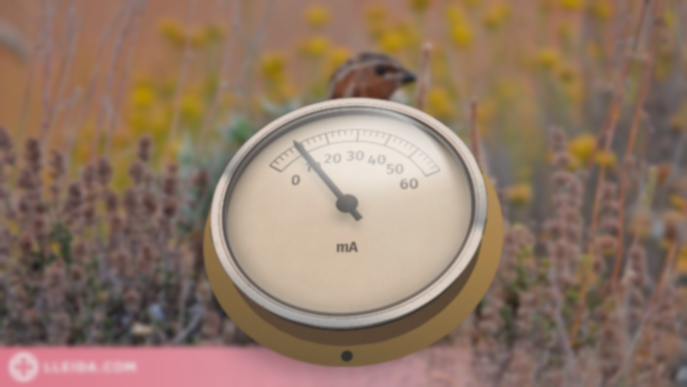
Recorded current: 10 mA
